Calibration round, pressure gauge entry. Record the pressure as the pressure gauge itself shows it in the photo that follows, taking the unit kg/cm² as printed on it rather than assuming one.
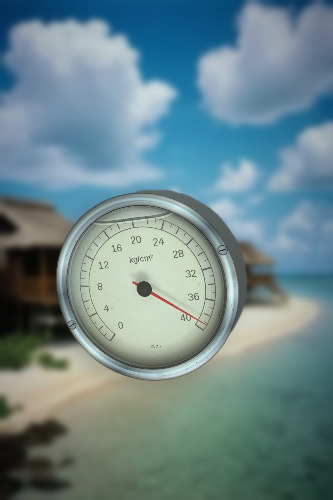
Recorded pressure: 39 kg/cm²
